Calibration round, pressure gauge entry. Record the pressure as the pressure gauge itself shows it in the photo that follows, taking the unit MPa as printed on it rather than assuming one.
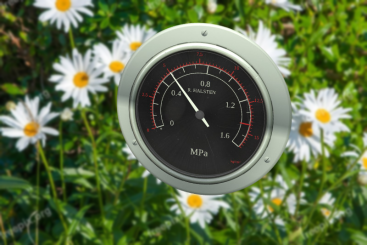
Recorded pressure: 0.5 MPa
